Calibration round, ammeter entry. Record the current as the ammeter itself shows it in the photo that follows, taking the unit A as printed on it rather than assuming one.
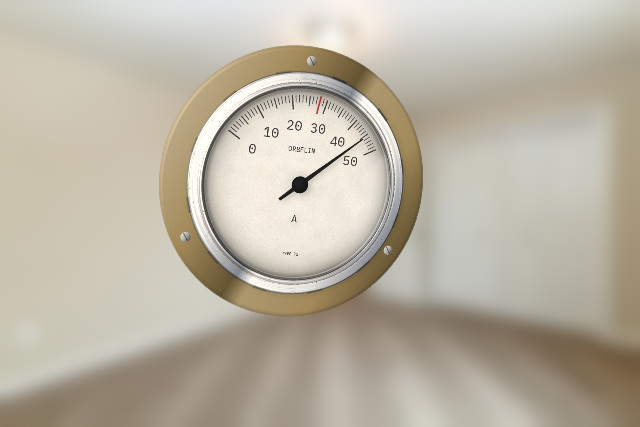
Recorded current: 45 A
